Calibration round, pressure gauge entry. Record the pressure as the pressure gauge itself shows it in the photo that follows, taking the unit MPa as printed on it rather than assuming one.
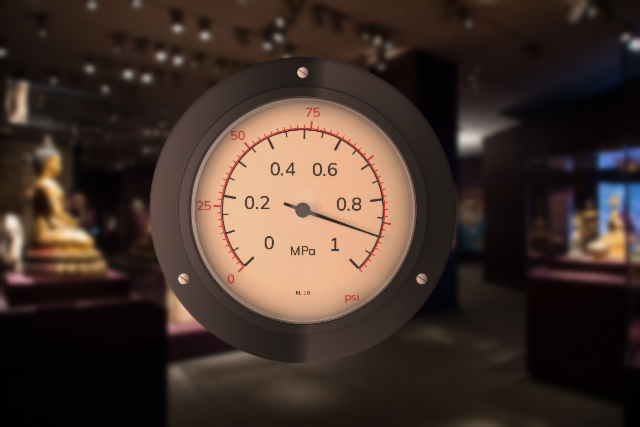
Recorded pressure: 0.9 MPa
